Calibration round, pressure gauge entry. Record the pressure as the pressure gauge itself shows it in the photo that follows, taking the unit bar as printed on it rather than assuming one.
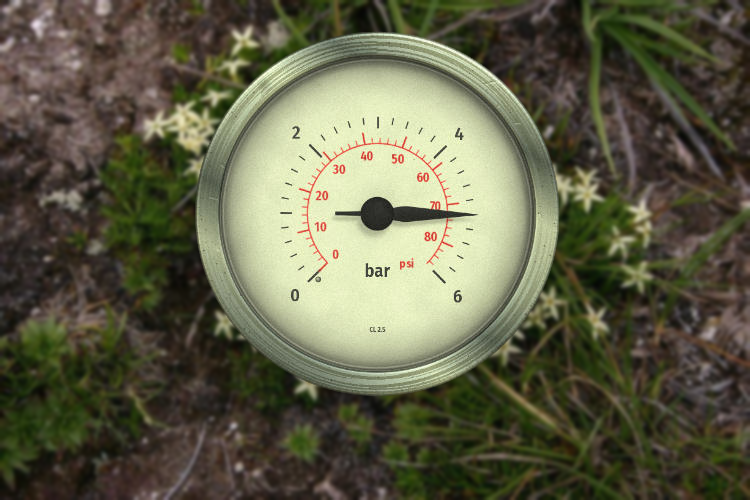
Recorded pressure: 5 bar
